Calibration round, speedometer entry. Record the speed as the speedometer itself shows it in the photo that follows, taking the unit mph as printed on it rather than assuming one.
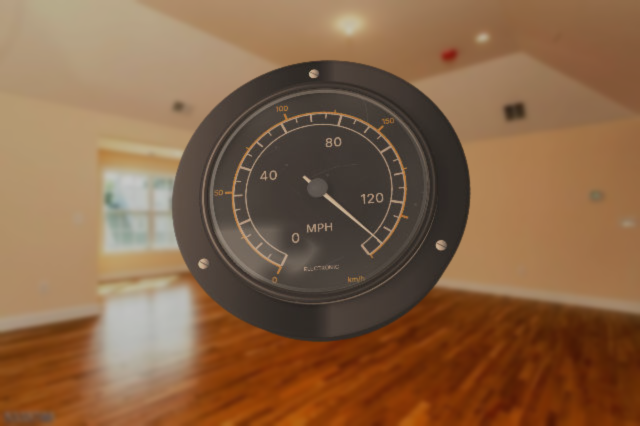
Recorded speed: 135 mph
